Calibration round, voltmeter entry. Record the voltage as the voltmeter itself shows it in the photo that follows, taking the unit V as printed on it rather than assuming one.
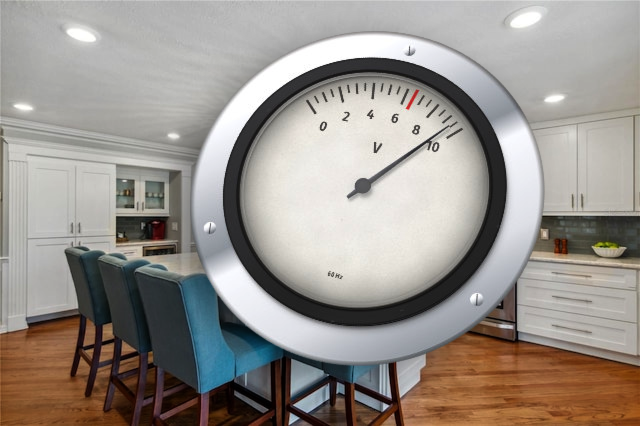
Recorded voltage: 9.5 V
